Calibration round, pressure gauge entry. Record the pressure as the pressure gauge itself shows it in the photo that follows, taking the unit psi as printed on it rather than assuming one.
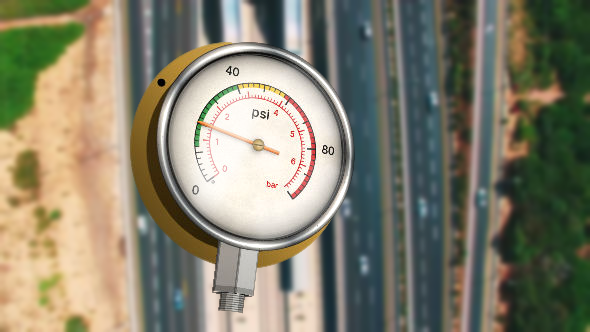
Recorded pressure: 20 psi
